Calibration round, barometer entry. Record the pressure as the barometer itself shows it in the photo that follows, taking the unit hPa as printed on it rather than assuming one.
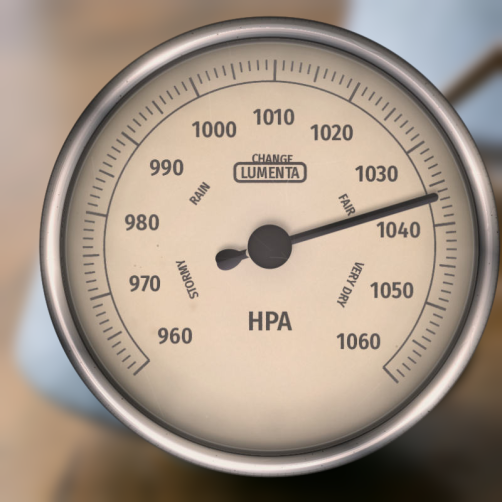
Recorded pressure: 1036.5 hPa
